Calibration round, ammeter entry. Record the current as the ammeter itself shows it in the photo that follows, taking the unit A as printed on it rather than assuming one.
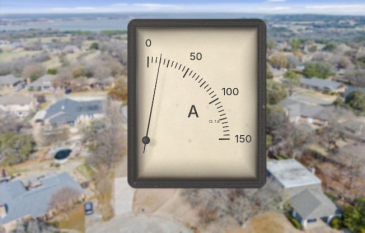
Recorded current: 15 A
